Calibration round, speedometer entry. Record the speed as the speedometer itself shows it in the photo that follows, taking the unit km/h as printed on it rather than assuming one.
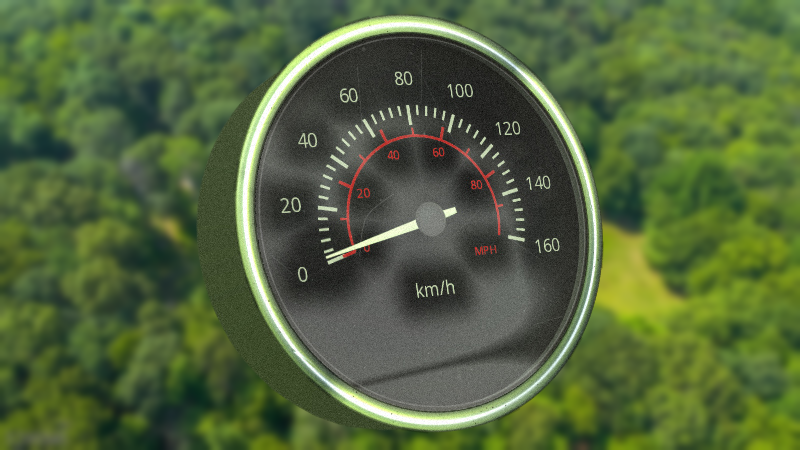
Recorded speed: 2 km/h
